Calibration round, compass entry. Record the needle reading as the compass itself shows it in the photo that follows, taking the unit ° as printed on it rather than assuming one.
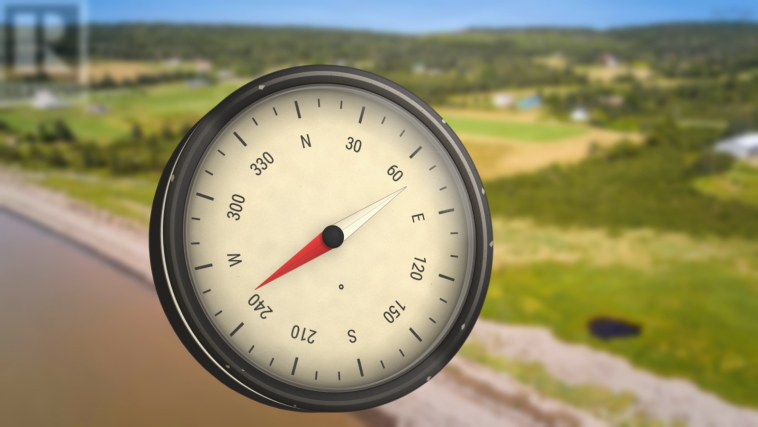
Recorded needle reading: 250 °
